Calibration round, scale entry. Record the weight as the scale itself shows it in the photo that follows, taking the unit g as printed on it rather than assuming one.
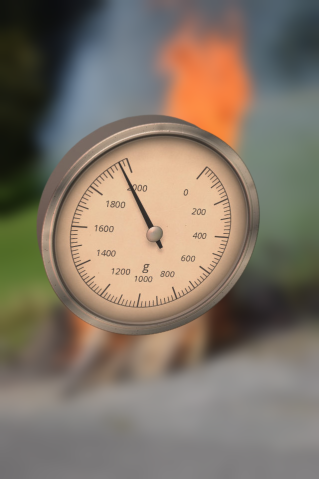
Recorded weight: 1960 g
